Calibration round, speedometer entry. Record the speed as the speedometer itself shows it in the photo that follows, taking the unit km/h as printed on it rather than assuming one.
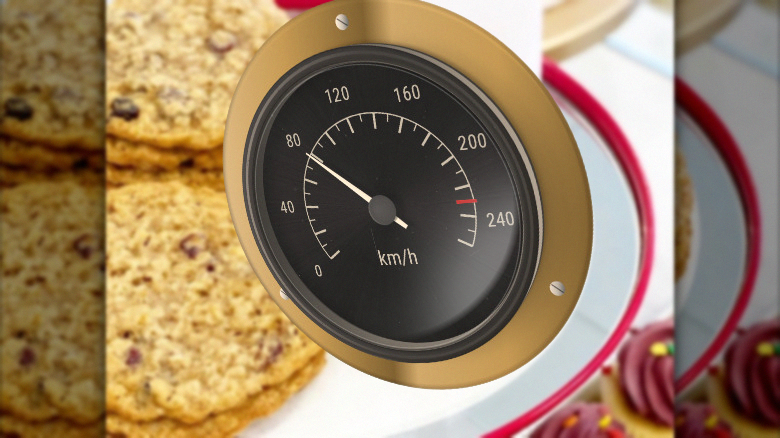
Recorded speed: 80 km/h
